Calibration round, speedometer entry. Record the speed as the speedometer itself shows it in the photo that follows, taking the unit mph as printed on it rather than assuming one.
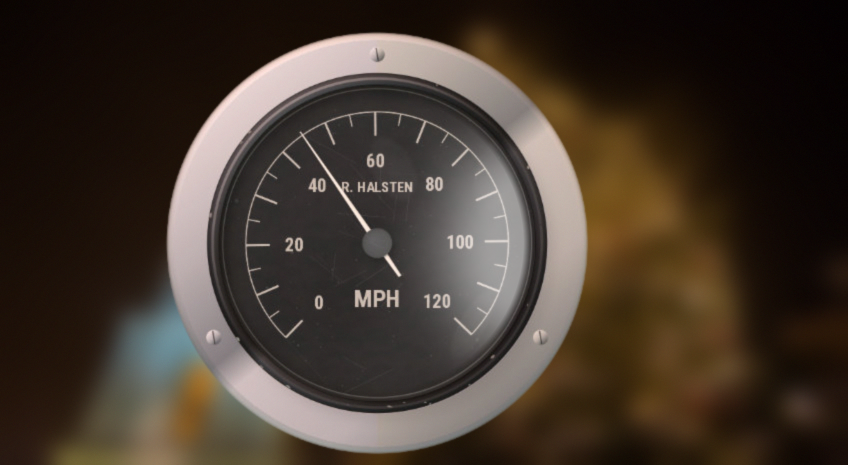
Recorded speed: 45 mph
